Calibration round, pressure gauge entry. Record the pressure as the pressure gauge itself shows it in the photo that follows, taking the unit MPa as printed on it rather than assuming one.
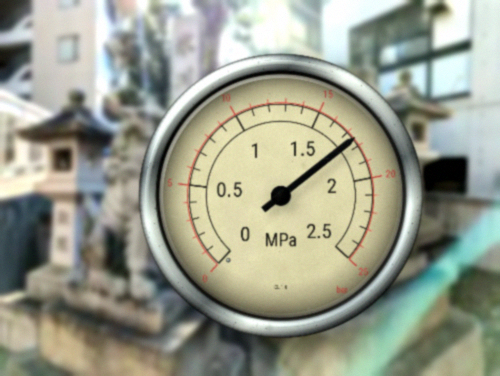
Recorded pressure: 1.75 MPa
